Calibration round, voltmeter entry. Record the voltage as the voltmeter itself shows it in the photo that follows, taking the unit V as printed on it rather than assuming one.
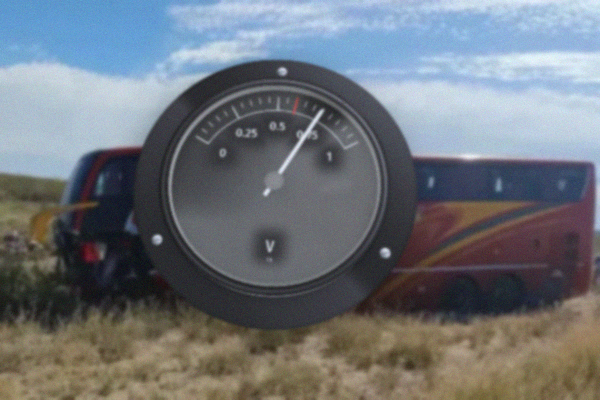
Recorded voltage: 0.75 V
